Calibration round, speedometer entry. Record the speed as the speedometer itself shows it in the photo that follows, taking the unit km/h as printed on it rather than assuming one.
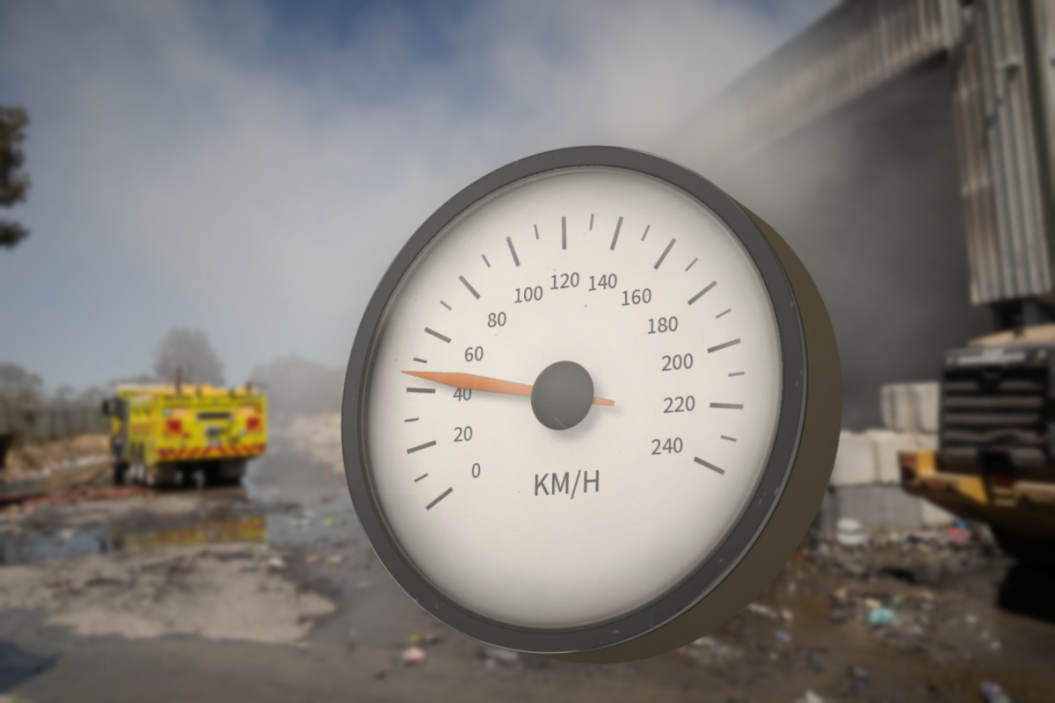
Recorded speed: 45 km/h
